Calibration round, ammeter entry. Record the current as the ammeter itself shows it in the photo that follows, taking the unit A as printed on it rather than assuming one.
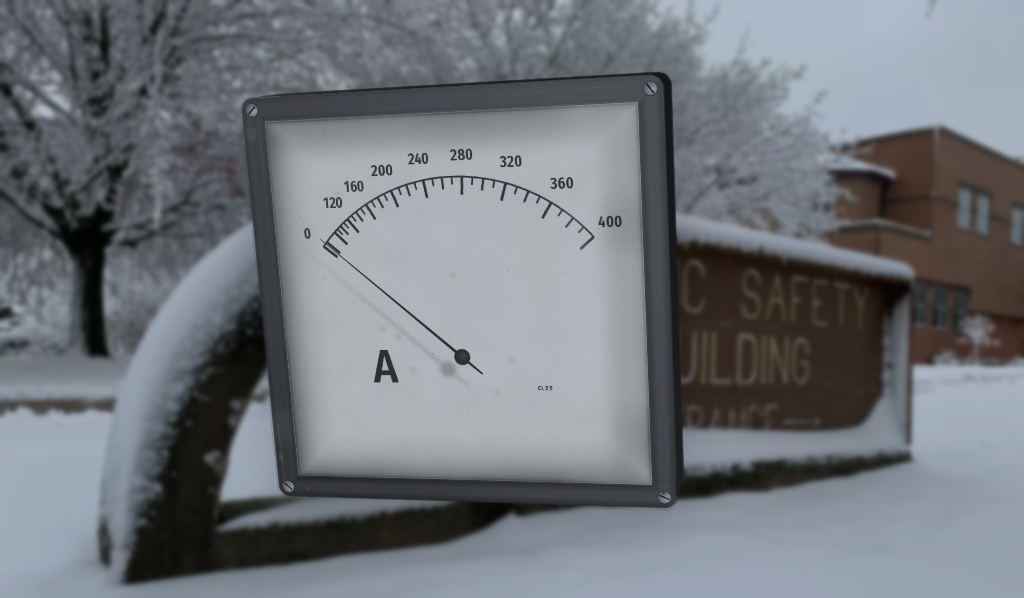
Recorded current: 40 A
